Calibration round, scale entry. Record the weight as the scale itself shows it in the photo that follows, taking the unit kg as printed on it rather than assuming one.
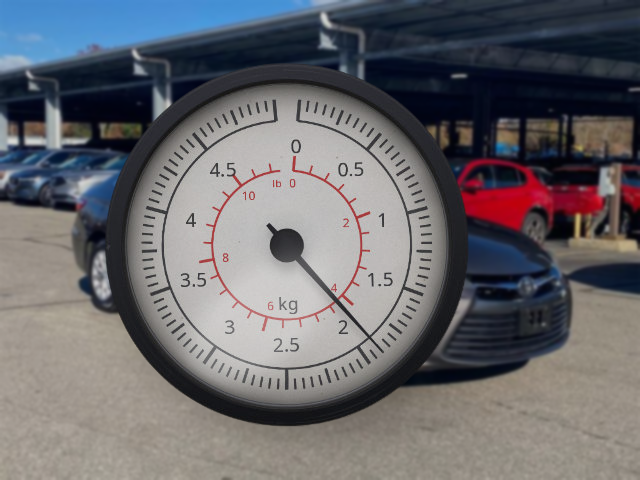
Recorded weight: 1.9 kg
